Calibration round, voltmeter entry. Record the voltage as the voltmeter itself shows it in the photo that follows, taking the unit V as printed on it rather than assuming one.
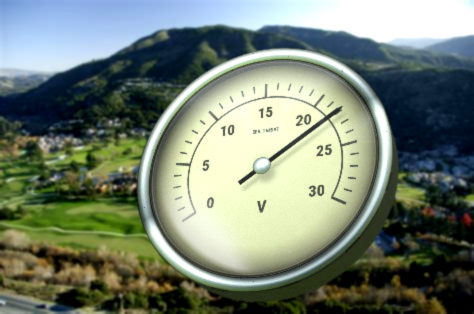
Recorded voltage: 22 V
